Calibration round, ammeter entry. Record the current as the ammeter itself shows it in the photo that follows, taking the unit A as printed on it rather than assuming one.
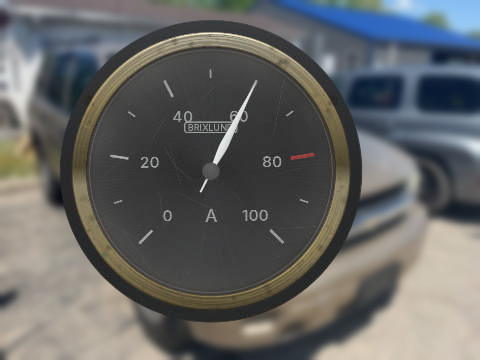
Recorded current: 60 A
